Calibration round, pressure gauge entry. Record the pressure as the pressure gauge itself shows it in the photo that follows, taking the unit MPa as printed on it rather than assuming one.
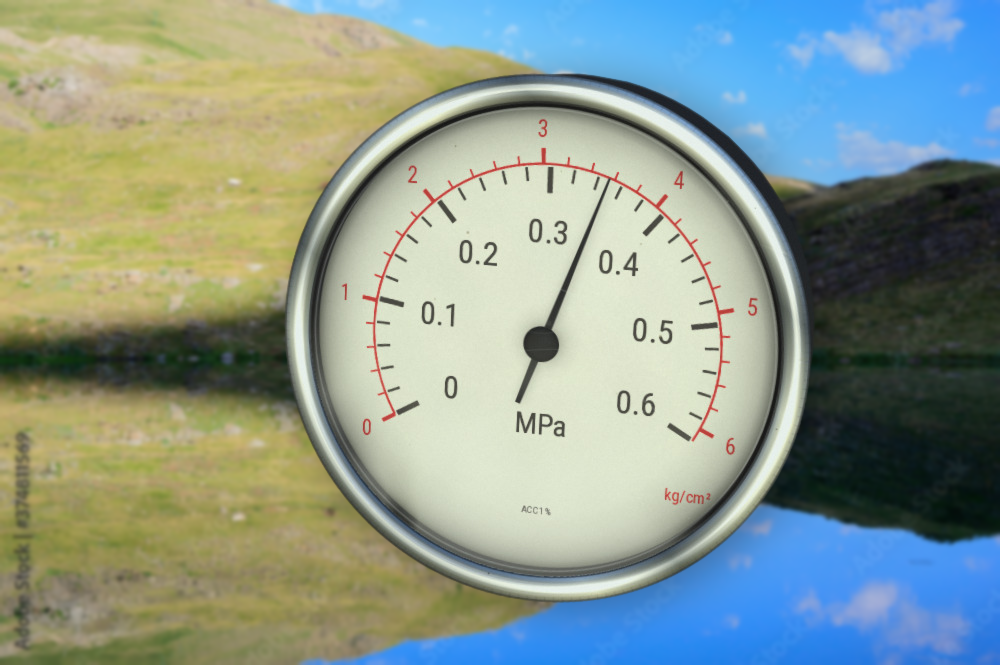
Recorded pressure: 0.35 MPa
